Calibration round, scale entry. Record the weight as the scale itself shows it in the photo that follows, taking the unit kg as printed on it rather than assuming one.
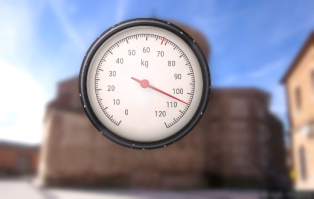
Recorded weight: 105 kg
